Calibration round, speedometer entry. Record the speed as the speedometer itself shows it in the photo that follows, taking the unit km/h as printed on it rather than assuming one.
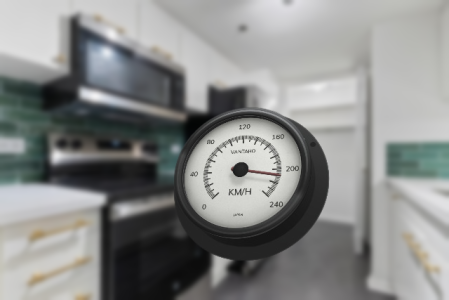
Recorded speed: 210 km/h
